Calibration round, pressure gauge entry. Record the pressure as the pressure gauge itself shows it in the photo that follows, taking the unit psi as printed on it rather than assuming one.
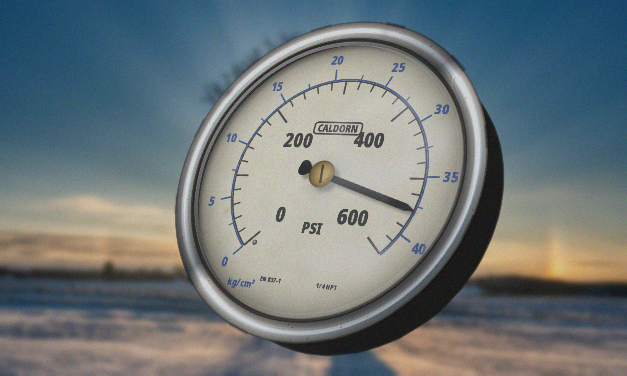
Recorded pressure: 540 psi
